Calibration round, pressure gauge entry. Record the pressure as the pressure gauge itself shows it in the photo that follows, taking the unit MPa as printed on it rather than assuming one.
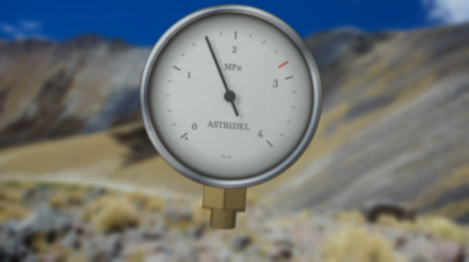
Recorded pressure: 1.6 MPa
